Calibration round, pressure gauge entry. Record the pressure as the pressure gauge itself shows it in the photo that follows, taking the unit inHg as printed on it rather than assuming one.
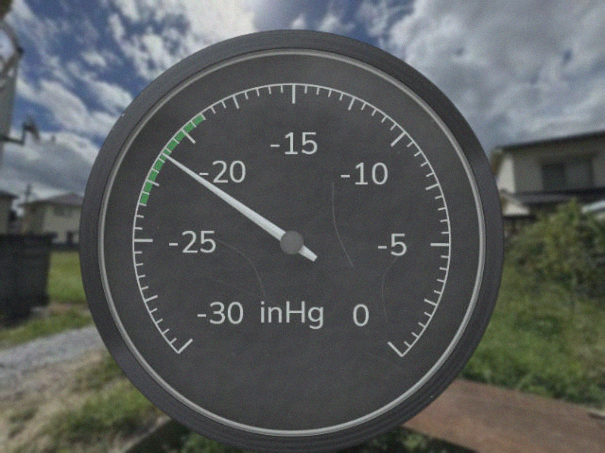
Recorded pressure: -21.25 inHg
